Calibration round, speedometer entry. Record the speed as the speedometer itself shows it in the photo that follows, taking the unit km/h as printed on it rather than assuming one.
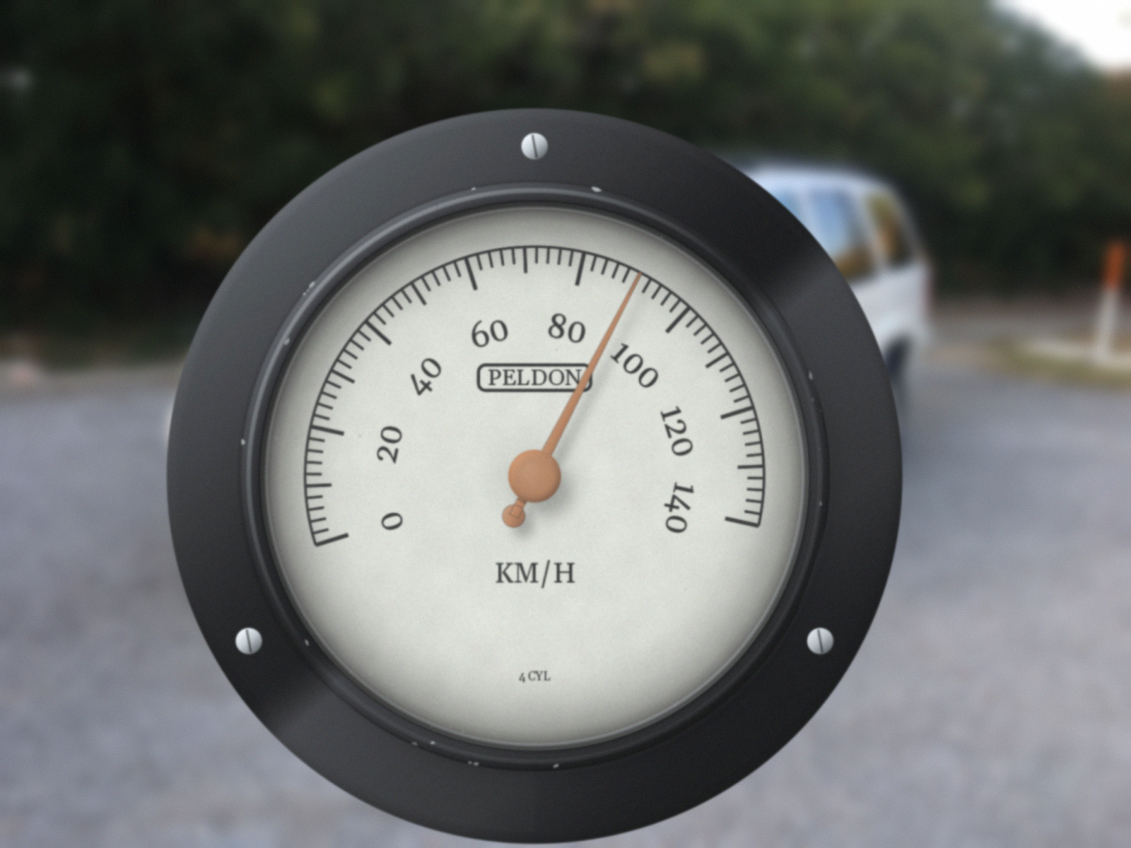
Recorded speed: 90 km/h
